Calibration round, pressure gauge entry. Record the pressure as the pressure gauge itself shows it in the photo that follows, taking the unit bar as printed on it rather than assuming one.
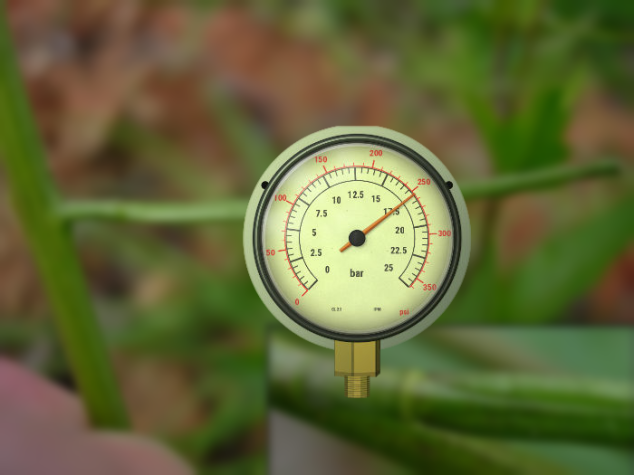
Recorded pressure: 17.5 bar
